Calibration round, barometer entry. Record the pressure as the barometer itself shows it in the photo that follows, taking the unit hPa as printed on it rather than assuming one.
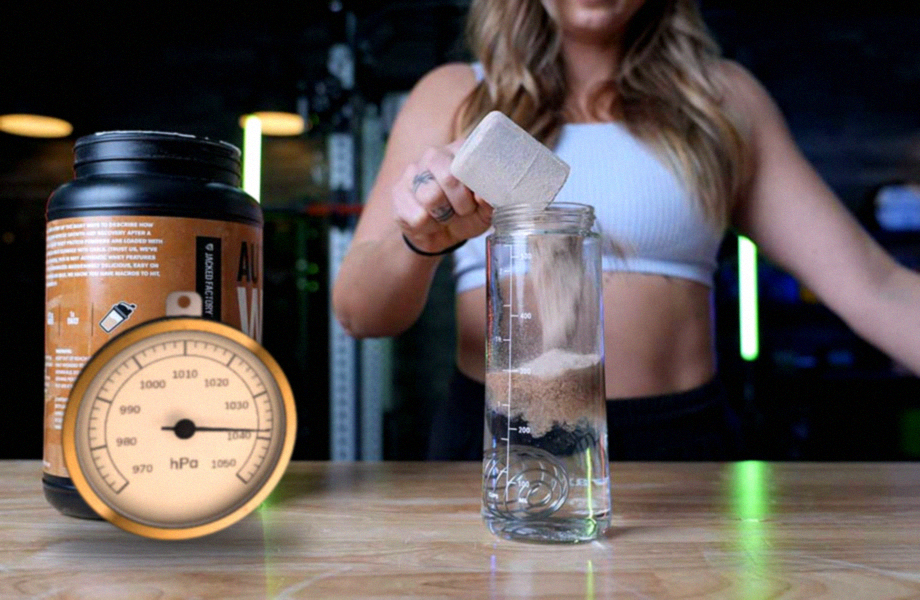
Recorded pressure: 1038 hPa
